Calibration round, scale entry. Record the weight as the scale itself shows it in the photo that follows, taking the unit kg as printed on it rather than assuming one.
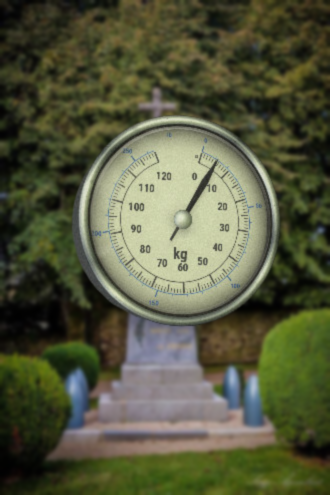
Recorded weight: 5 kg
